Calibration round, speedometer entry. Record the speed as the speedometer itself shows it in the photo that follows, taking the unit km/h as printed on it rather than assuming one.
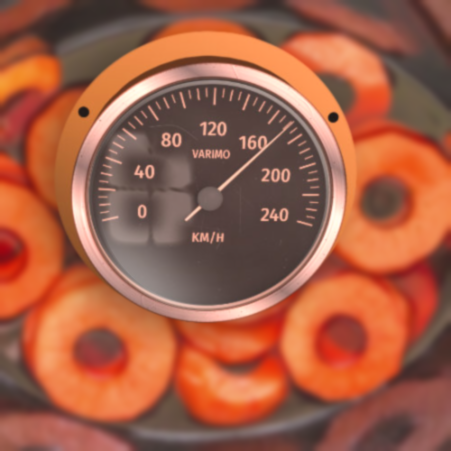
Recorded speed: 170 km/h
